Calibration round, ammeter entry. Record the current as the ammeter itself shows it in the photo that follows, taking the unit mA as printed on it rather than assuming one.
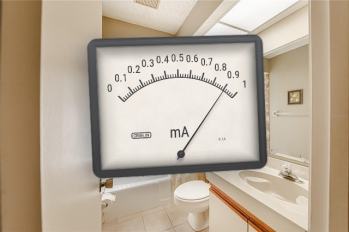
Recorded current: 0.9 mA
